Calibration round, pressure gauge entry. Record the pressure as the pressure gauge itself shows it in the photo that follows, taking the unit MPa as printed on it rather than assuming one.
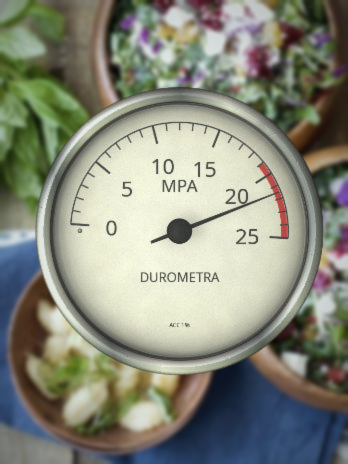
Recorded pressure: 21.5 MPa
